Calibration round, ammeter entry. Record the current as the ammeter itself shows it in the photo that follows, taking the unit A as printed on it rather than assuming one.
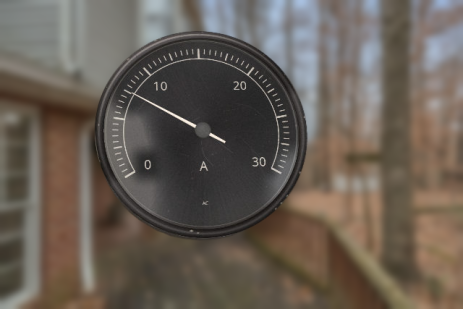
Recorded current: 7.5 A
